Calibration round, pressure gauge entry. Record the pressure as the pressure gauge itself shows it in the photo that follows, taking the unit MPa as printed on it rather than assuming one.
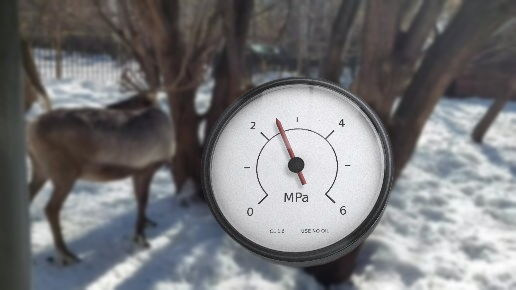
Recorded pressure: 2.5 MPa
